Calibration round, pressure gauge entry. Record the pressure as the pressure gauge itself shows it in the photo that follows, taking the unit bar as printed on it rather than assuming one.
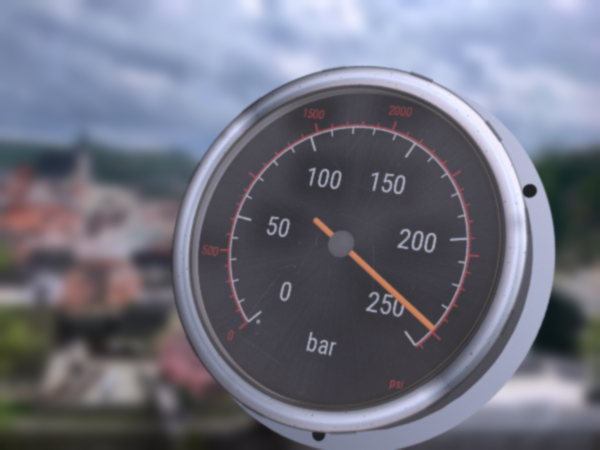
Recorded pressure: 240 bar
